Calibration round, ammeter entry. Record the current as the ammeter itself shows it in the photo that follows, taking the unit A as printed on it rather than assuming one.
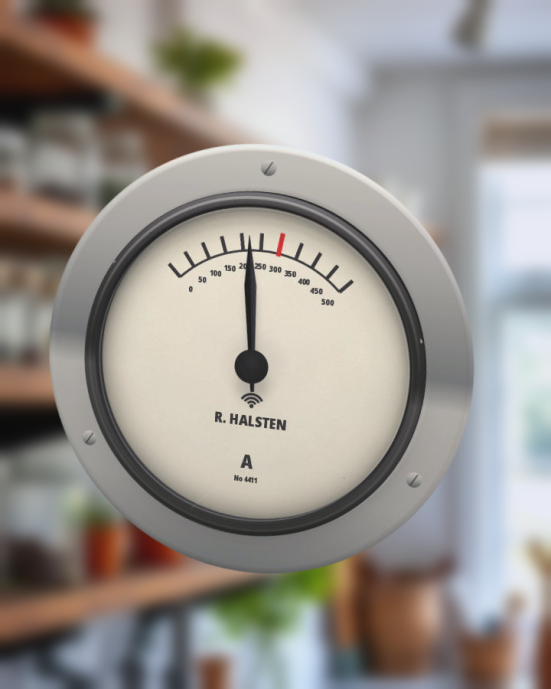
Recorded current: 225 A
